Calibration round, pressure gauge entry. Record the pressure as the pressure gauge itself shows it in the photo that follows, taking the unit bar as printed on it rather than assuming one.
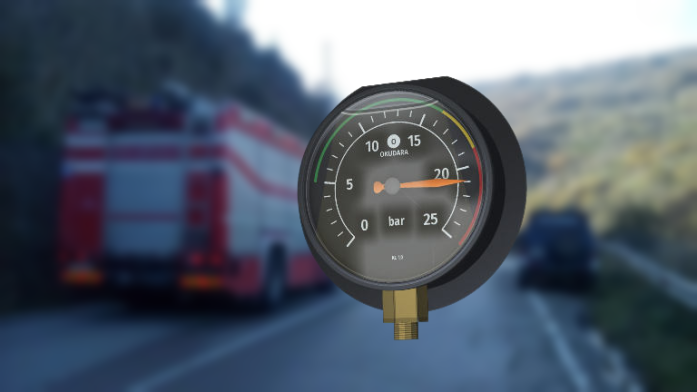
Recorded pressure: 21 bar
